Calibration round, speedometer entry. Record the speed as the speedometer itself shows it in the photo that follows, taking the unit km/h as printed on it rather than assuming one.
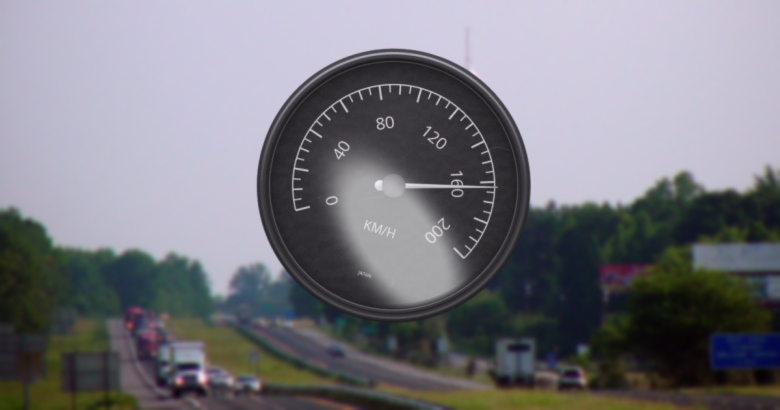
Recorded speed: 162.5 km/h
